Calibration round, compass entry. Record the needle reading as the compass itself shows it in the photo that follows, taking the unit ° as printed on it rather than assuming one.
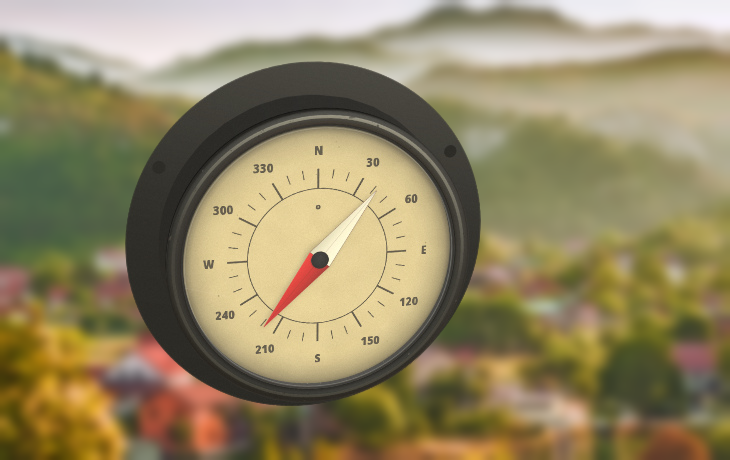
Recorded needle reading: 220 °
